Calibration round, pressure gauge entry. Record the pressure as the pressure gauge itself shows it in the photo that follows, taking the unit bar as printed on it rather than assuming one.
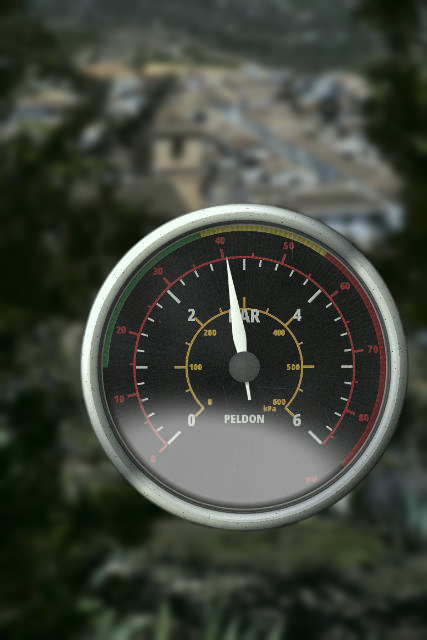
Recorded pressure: 2.8 bar
